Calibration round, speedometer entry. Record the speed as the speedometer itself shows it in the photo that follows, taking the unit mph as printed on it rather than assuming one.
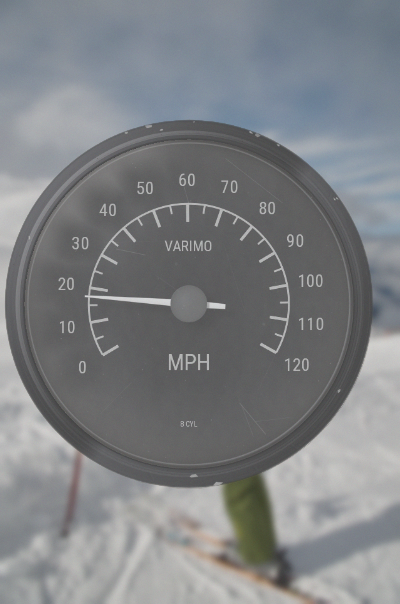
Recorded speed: 17.5 mph
